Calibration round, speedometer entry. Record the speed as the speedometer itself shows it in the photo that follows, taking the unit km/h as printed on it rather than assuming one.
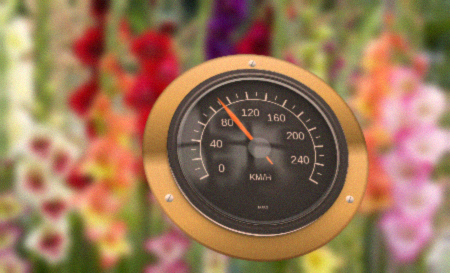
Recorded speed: 90 km/h
